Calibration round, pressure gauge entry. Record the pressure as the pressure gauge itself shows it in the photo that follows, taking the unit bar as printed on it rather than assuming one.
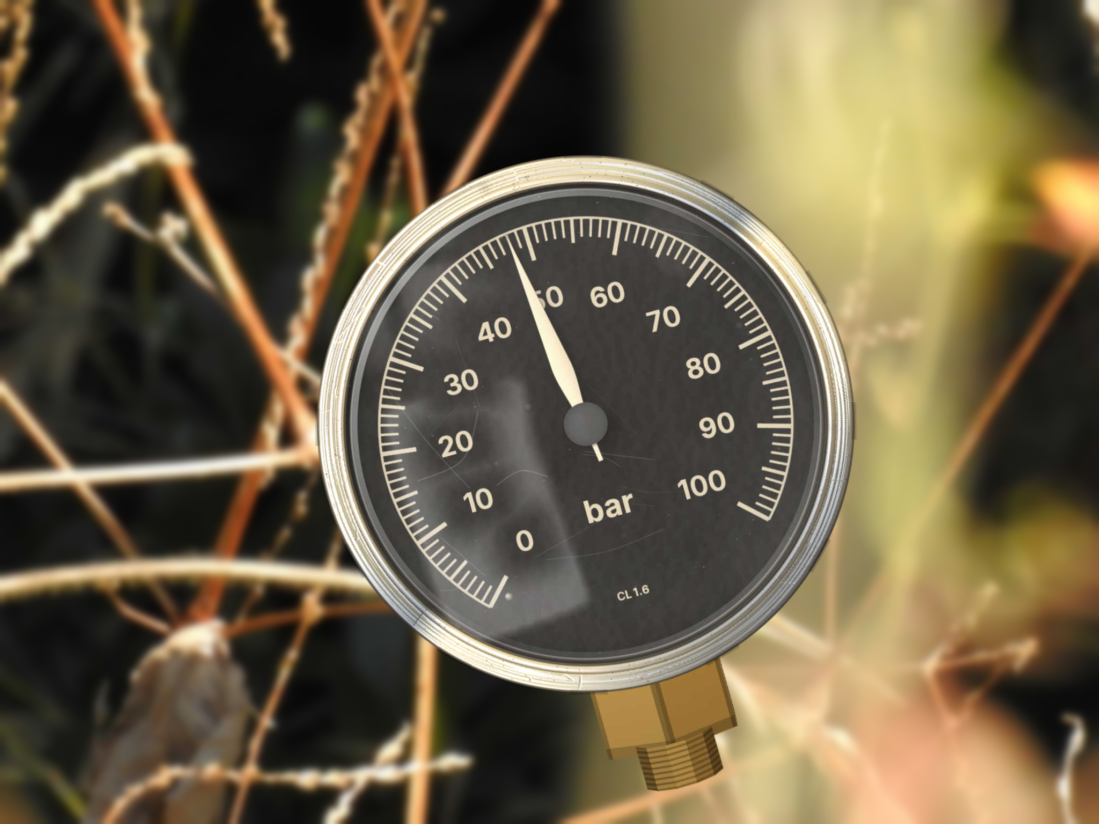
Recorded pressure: 48 bar
